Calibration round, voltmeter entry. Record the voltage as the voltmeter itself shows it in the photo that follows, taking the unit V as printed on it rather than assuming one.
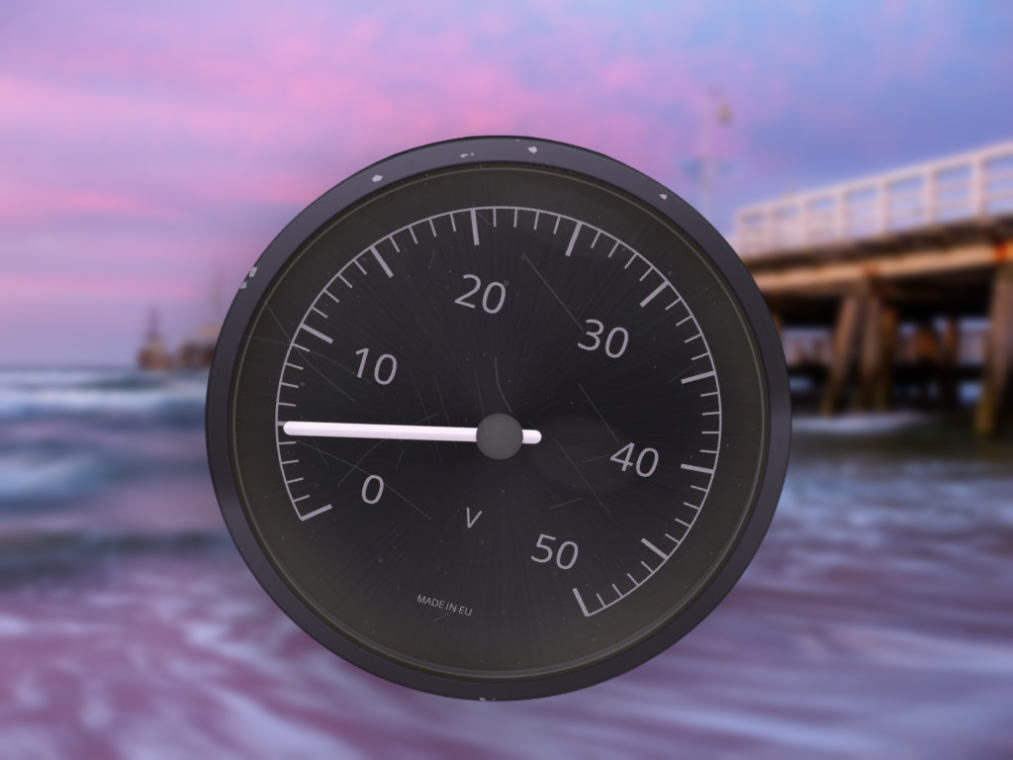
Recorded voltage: 5 V
